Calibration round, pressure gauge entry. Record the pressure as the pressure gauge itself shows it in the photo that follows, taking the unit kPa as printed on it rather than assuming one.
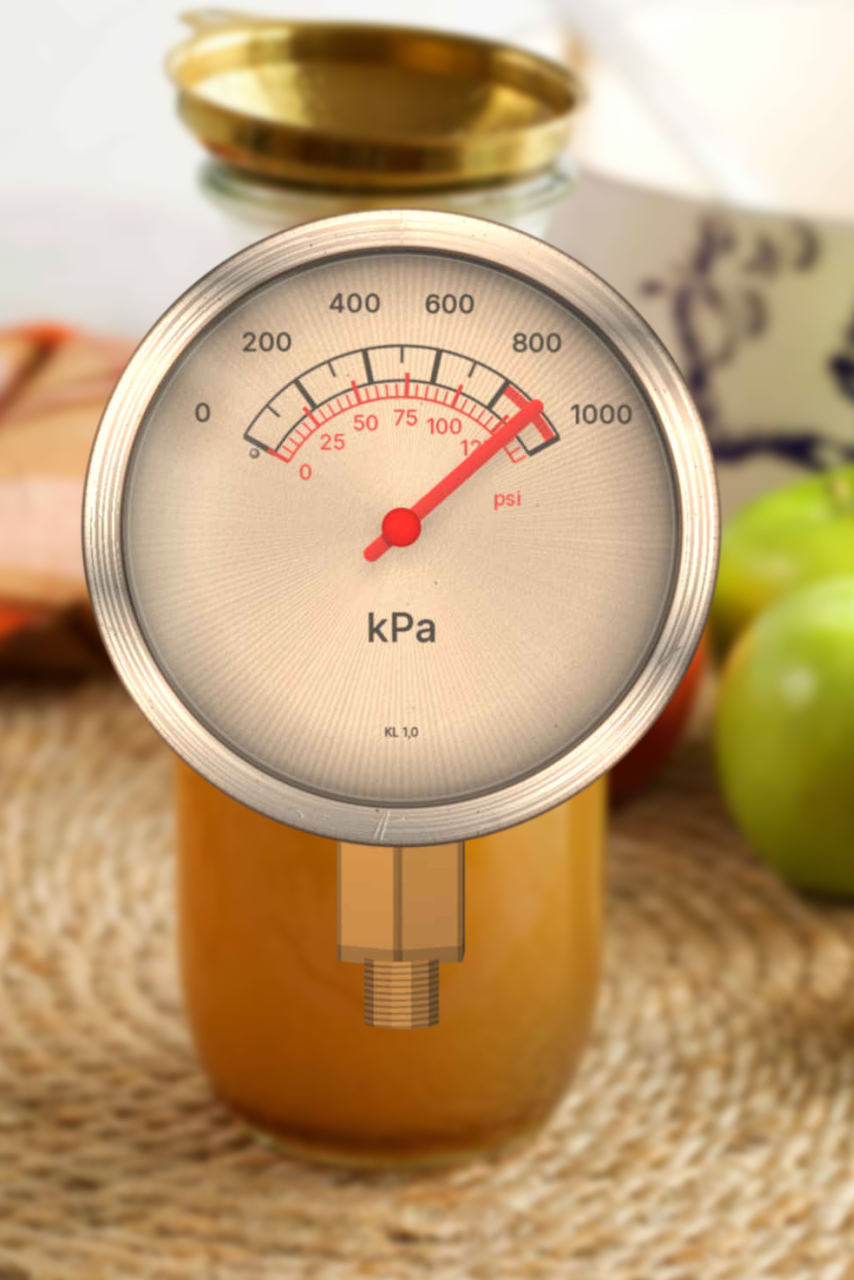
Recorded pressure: 900 kPa
